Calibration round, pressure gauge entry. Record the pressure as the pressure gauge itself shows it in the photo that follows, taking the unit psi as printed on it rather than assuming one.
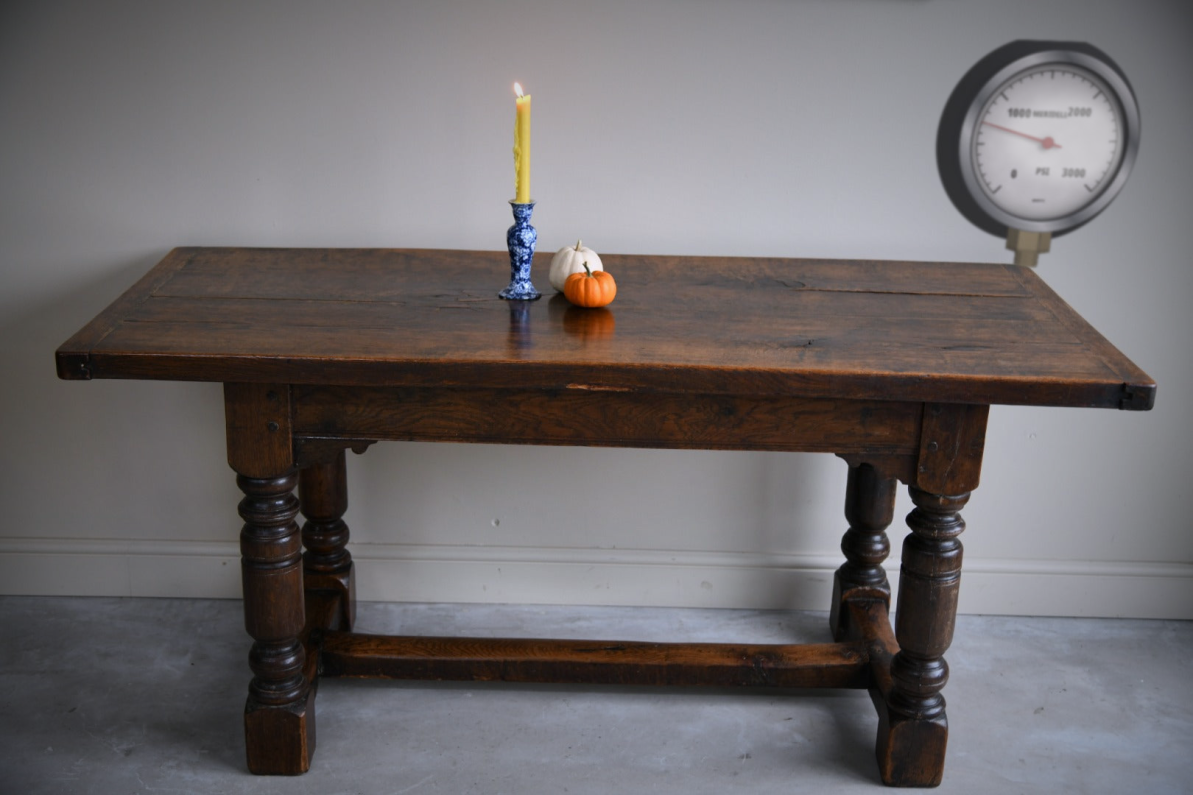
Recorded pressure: 700 psi
